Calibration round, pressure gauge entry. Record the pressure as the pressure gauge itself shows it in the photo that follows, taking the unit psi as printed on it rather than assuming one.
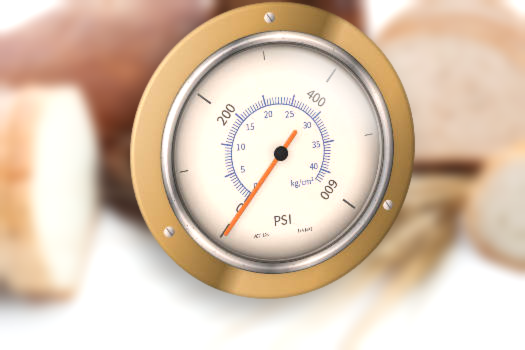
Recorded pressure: 0 psi
